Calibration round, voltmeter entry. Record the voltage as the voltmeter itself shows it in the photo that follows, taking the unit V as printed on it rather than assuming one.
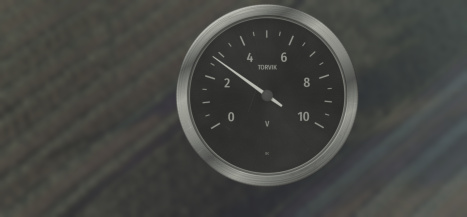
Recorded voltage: 2.75 V
